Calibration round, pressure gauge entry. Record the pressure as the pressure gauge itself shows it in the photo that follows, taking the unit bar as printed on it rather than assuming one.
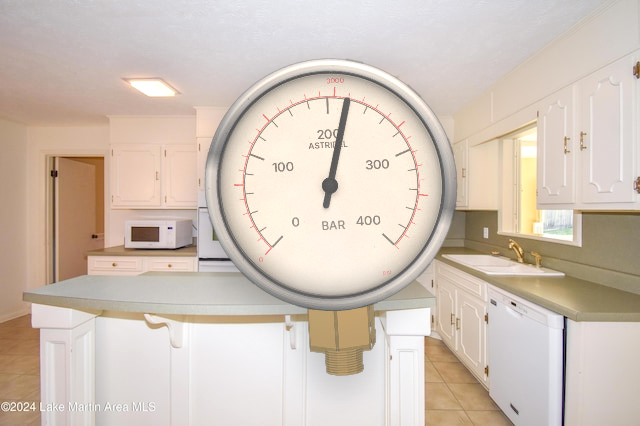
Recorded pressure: 220 bar
